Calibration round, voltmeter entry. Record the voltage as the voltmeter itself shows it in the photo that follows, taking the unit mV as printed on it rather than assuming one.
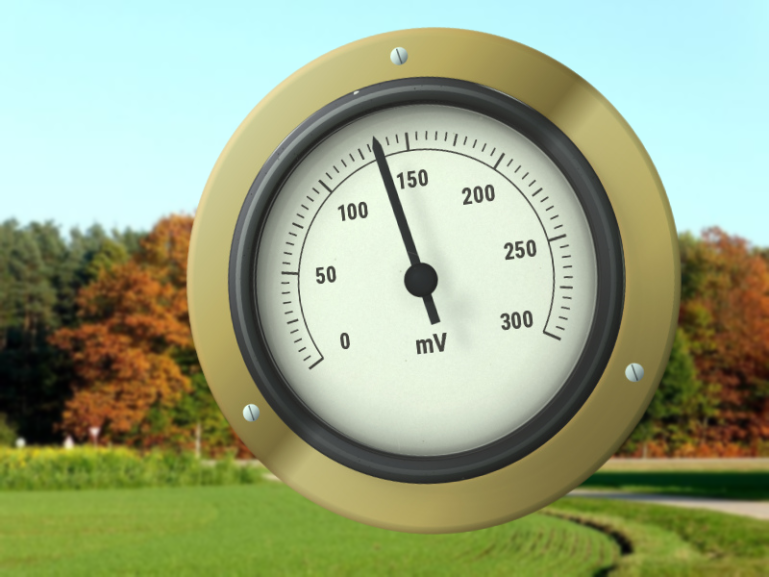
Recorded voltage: 135 mV
